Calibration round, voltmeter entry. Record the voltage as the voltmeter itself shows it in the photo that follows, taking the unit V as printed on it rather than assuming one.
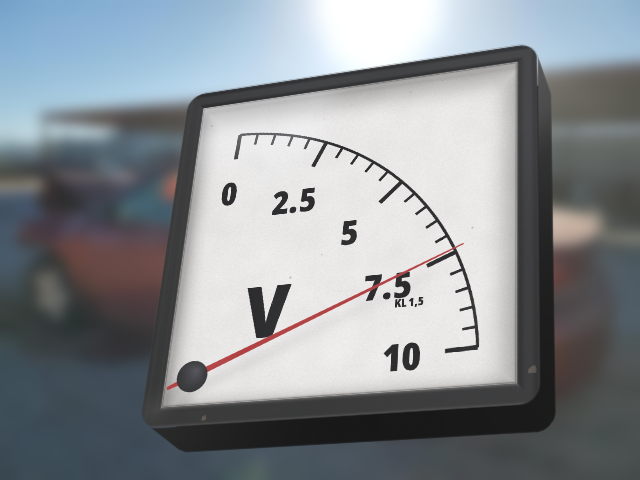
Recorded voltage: 7.5 V
